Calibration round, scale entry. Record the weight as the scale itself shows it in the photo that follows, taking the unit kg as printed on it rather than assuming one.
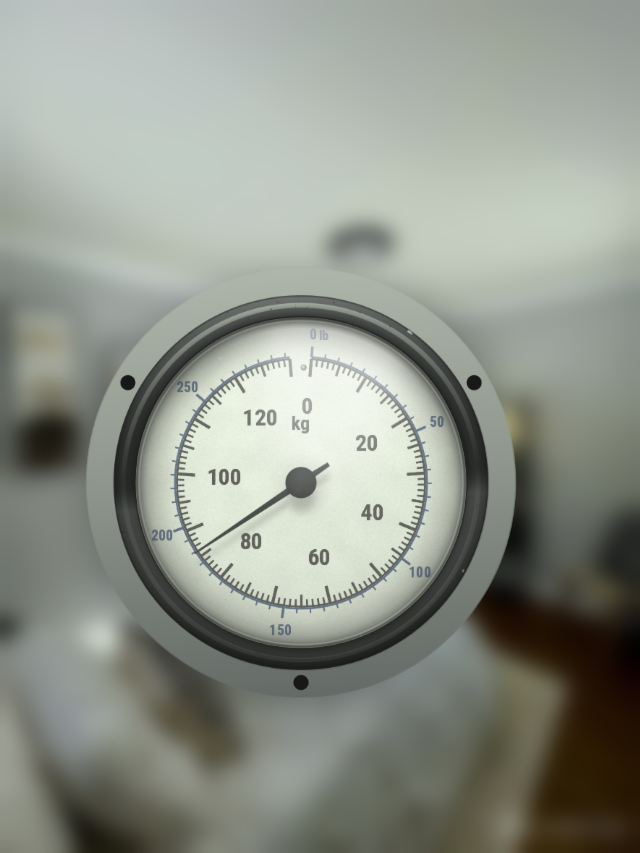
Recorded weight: 86 kg
